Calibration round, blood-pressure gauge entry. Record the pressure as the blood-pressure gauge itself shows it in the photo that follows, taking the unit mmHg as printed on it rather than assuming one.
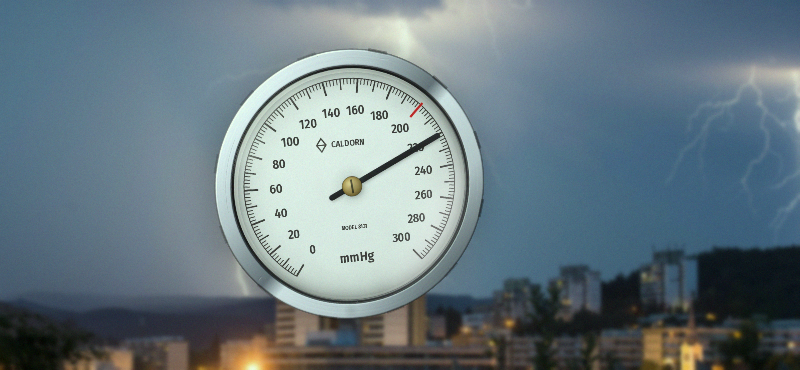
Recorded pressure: 220 mmHg
